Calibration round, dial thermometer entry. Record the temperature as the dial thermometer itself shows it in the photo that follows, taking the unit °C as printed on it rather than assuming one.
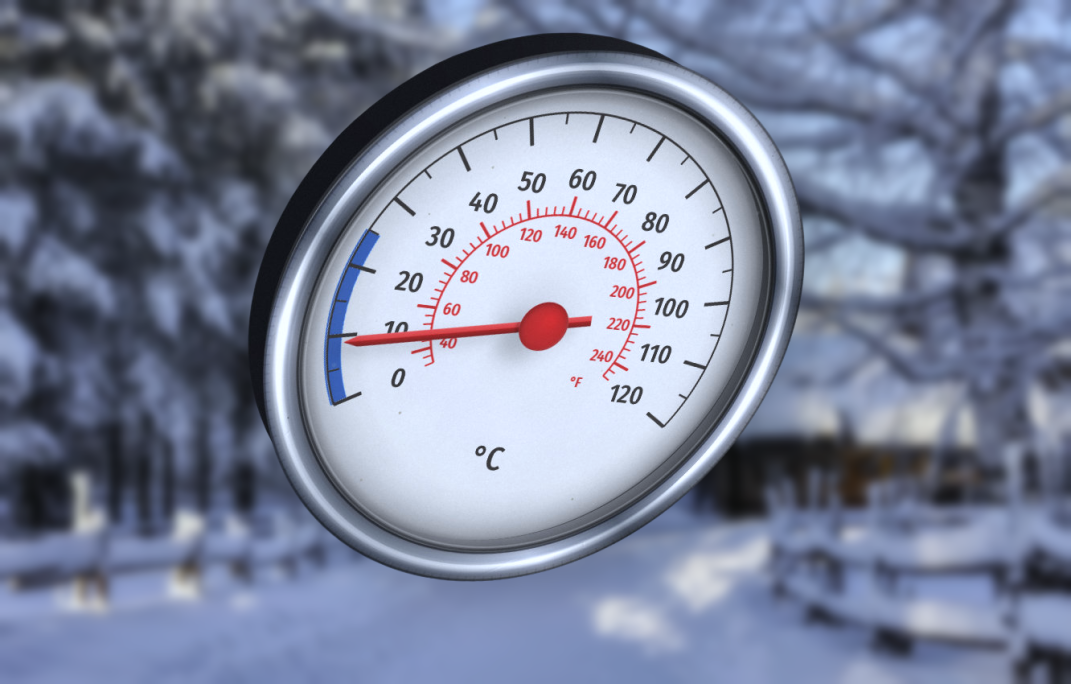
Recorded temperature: 10 °C
